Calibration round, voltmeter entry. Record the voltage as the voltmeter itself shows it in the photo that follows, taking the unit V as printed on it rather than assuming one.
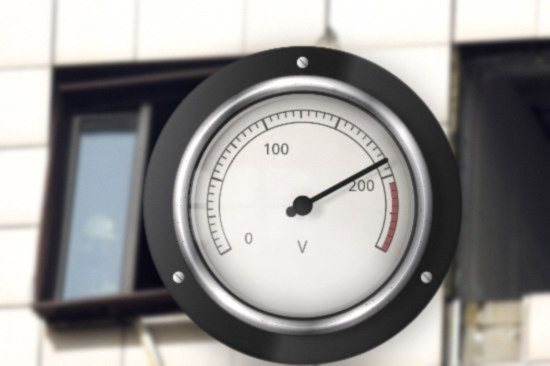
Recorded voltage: 190 V
